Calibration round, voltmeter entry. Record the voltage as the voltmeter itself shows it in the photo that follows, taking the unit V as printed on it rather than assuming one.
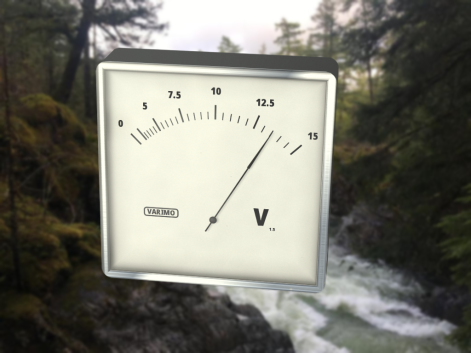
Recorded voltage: 13.5 V
